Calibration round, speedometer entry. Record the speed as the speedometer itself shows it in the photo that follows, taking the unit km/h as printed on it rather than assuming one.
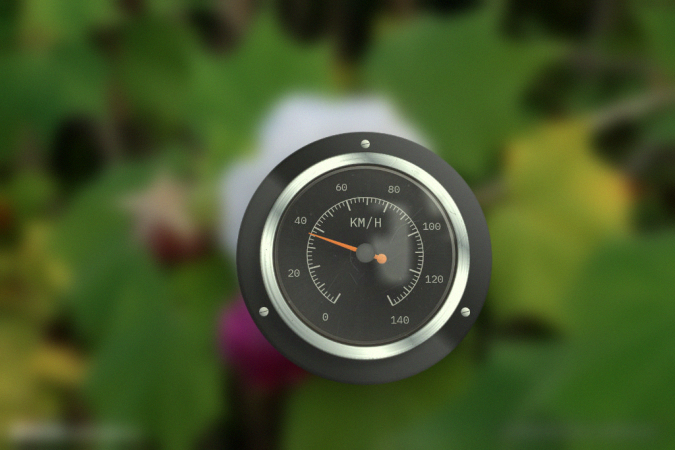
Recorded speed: 36 km/h
